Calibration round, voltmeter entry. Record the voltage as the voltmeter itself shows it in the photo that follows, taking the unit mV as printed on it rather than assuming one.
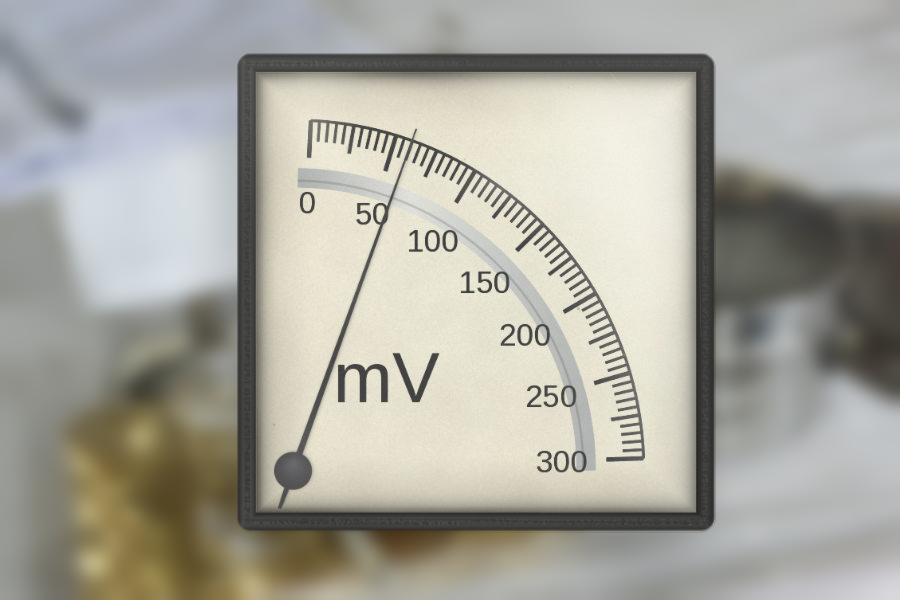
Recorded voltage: 60 mV
